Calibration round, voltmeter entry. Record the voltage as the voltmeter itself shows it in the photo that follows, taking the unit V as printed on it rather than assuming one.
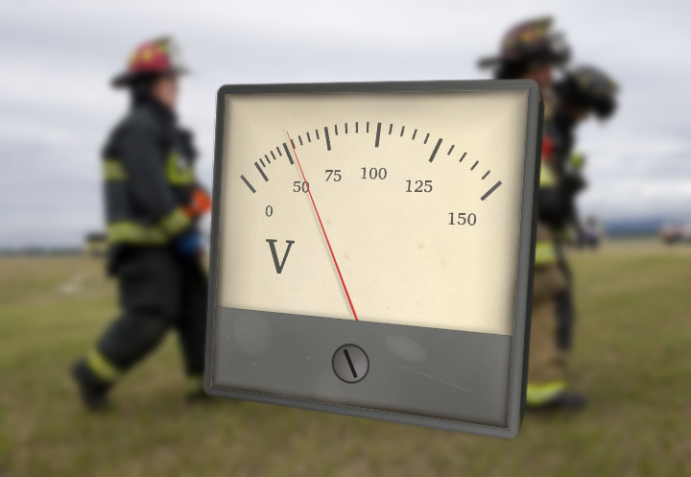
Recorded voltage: 55 V
